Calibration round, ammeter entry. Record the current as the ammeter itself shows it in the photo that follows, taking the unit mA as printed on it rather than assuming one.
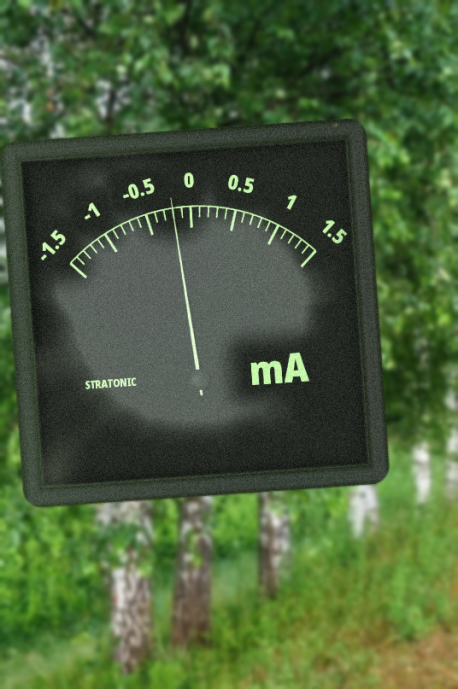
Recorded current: -0.2 mA
